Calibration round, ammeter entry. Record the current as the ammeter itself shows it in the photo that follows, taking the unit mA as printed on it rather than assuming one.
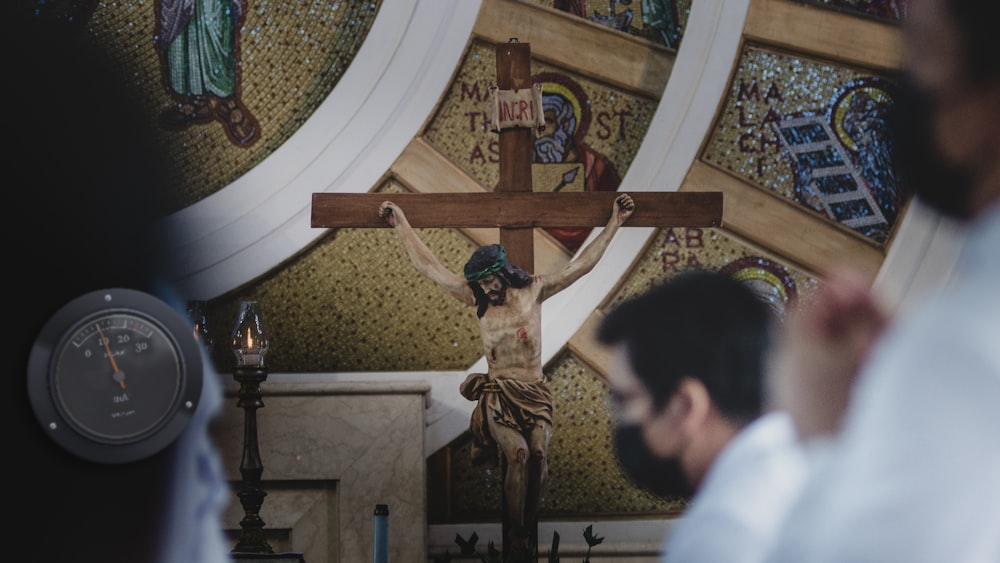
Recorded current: 10 mA
